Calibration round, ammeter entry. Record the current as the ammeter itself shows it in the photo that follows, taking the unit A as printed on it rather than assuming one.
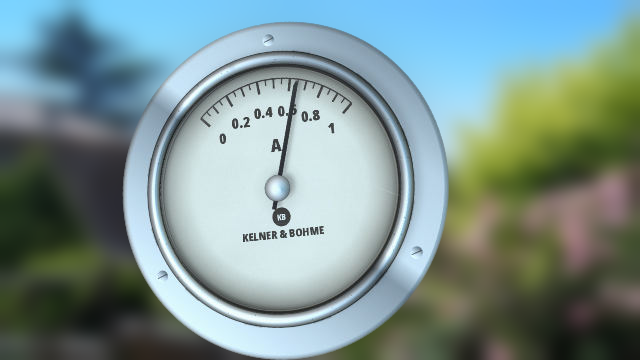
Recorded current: 0.65 A
